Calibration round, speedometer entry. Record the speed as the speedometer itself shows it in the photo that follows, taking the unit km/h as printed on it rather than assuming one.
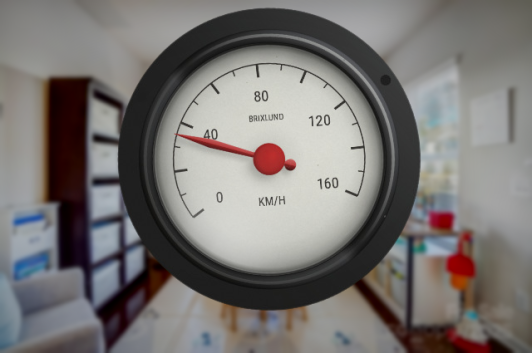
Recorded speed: 35 km/h
